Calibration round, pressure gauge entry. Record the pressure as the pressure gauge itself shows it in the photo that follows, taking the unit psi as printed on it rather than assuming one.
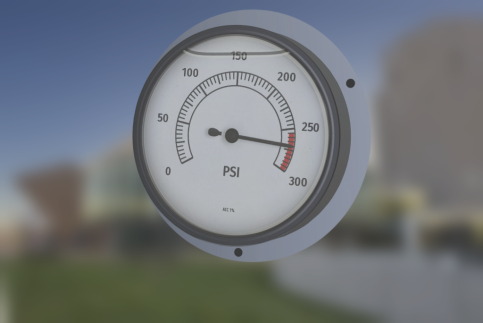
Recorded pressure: 270 psi
